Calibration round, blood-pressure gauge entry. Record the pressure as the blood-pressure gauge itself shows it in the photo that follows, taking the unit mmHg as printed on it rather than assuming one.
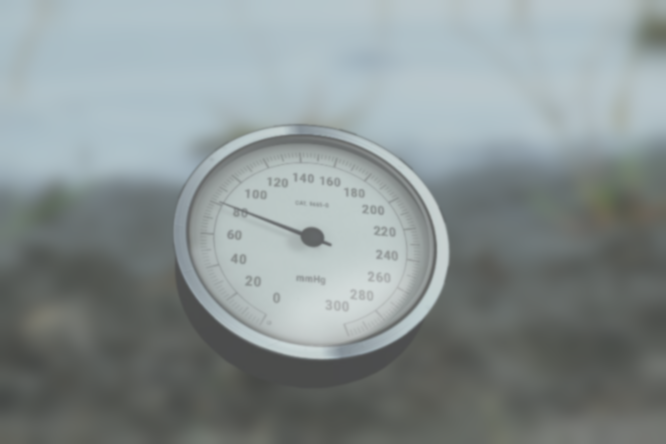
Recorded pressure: 80 mmHg
